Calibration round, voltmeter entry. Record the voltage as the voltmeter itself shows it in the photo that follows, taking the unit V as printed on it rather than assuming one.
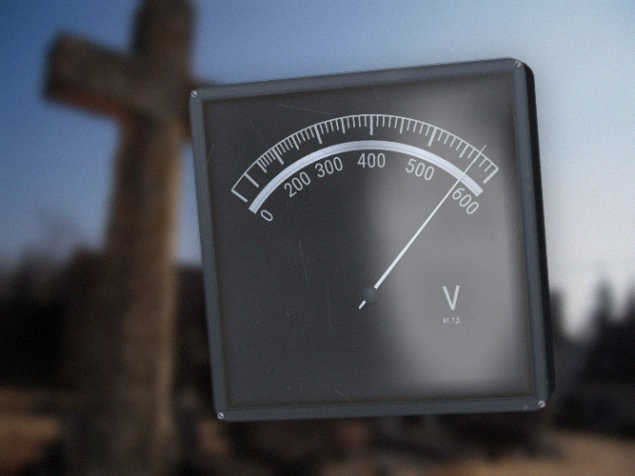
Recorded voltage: 570 V
